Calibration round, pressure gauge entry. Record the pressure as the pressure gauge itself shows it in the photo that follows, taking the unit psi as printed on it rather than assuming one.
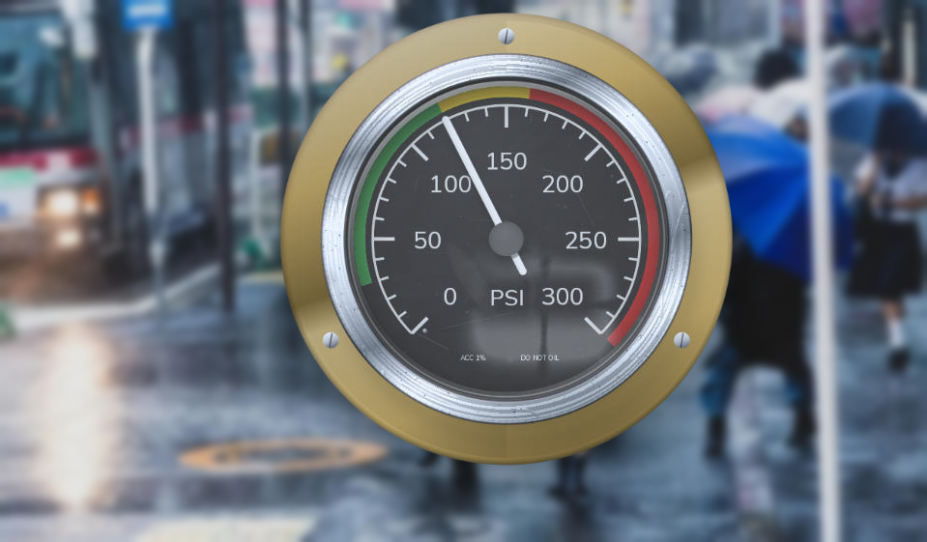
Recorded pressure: 120 psi
